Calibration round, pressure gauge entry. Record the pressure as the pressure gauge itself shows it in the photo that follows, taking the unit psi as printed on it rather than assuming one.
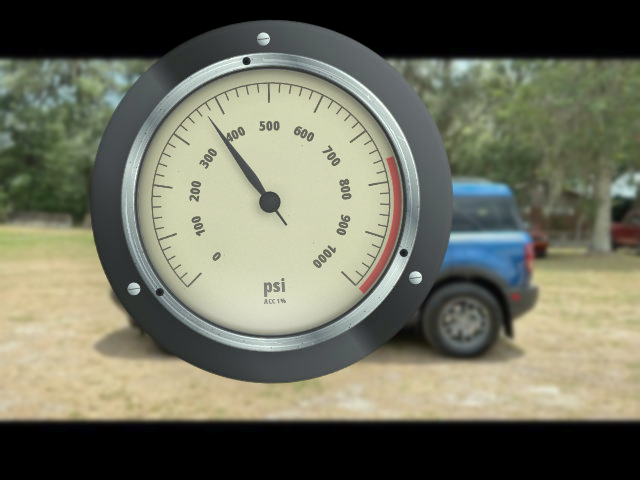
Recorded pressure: 370 psi
